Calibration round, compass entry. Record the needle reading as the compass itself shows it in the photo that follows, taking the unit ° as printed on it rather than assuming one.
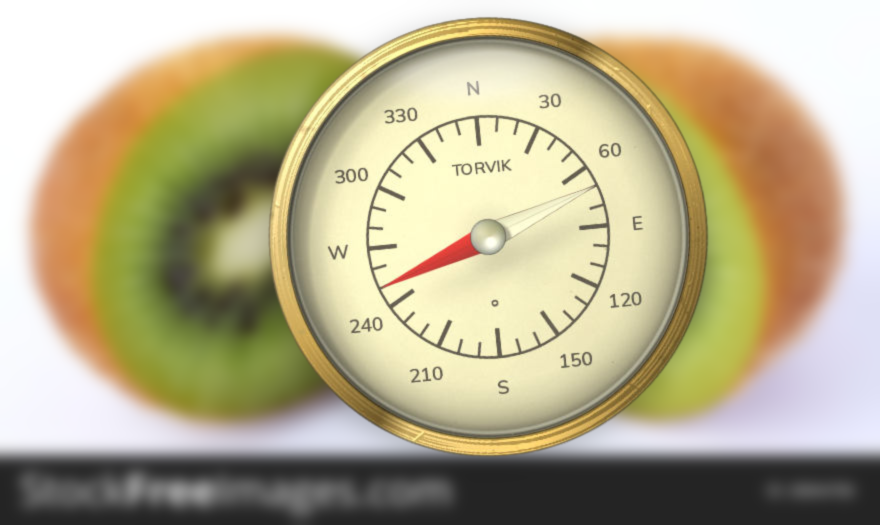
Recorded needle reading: 250 °
